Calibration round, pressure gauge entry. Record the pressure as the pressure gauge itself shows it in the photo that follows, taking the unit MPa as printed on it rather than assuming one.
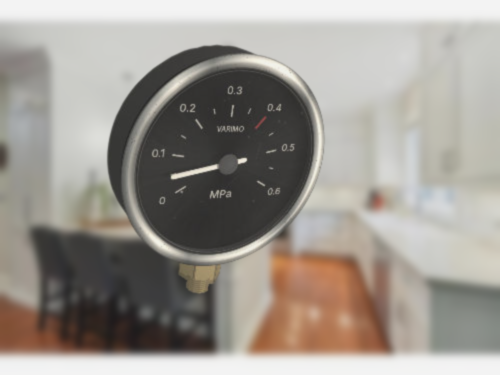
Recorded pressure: 0.05 MPa
